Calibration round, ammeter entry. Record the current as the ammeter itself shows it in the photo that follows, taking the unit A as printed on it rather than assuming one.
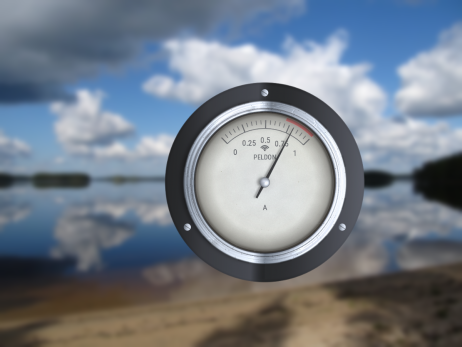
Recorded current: 0.8 A
